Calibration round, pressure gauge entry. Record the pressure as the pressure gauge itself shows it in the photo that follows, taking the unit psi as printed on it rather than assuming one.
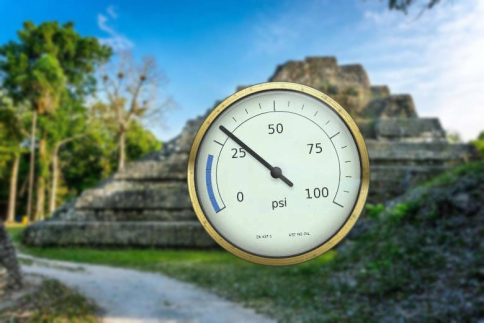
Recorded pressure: 30 psi
